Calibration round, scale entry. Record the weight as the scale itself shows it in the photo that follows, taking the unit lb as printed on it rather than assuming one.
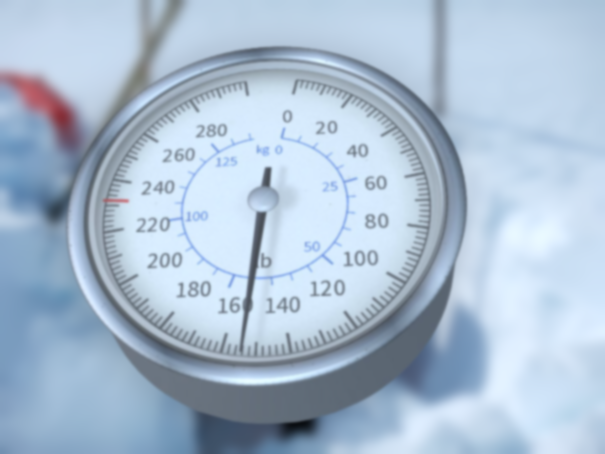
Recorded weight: 154 lb
